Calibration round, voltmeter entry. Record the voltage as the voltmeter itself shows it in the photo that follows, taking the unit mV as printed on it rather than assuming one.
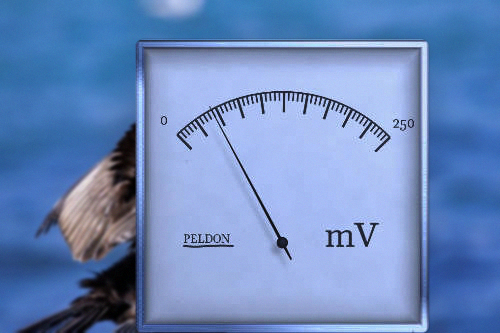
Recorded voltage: 45 mV
